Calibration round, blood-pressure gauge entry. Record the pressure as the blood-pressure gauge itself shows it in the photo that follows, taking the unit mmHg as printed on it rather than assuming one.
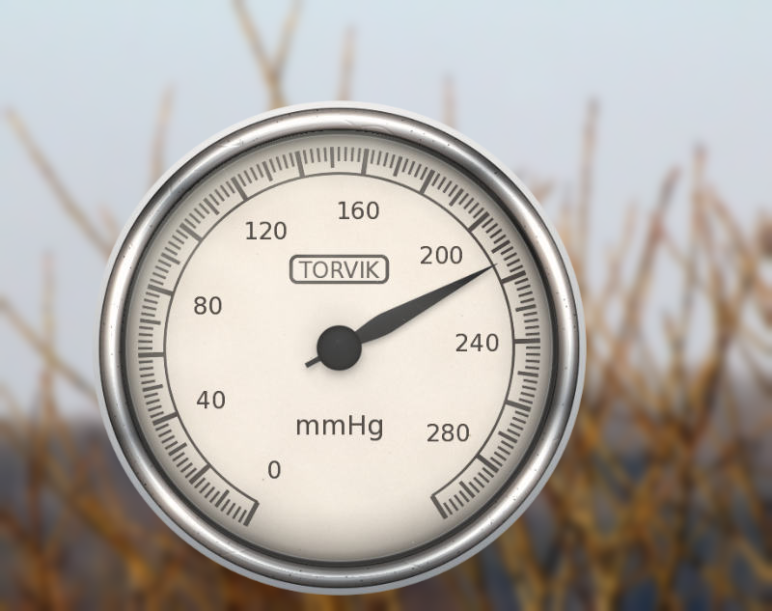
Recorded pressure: 214 mmHg
